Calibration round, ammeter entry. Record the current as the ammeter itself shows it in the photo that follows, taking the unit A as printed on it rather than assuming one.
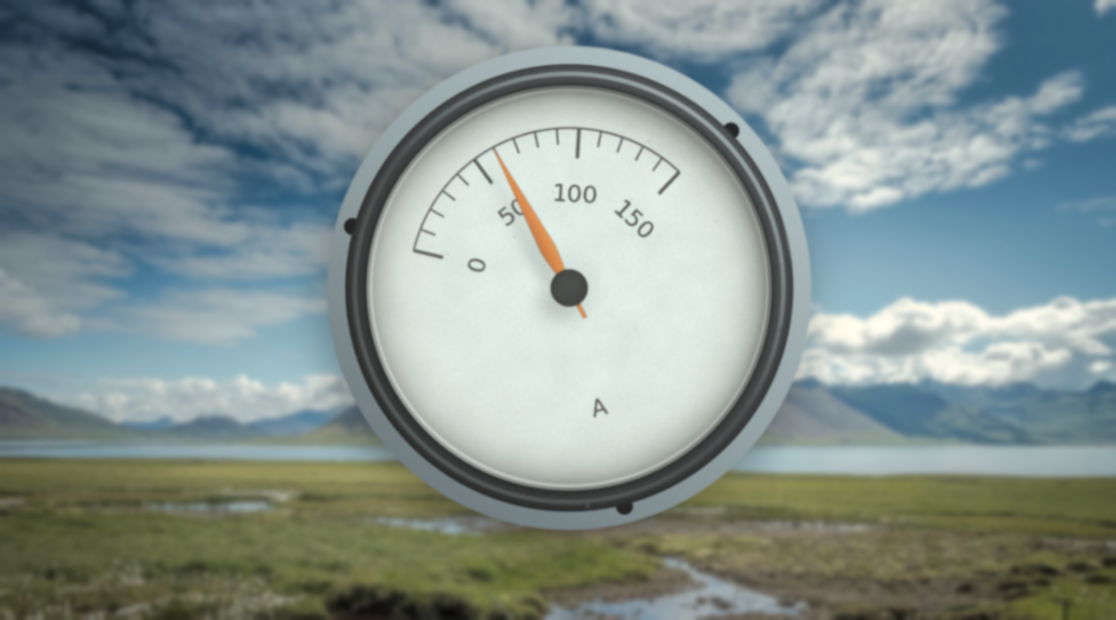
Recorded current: 60 A
